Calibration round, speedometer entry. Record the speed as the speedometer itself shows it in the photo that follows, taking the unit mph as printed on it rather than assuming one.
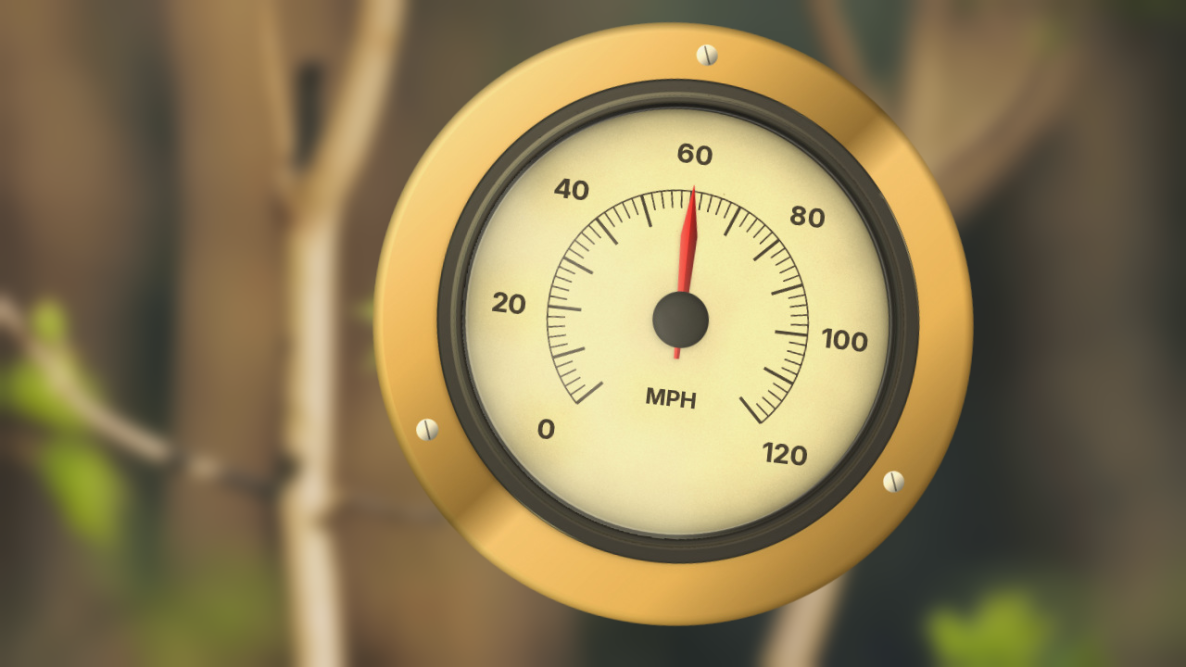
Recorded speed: 60 mph
